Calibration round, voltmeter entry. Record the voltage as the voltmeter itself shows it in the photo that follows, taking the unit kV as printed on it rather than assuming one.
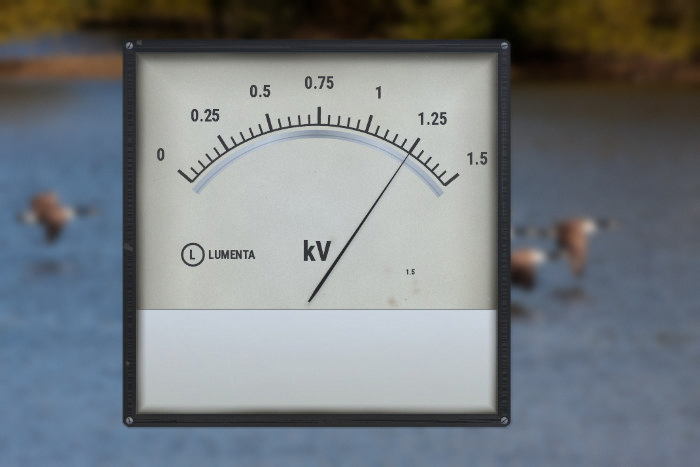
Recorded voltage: 1.25 kV
